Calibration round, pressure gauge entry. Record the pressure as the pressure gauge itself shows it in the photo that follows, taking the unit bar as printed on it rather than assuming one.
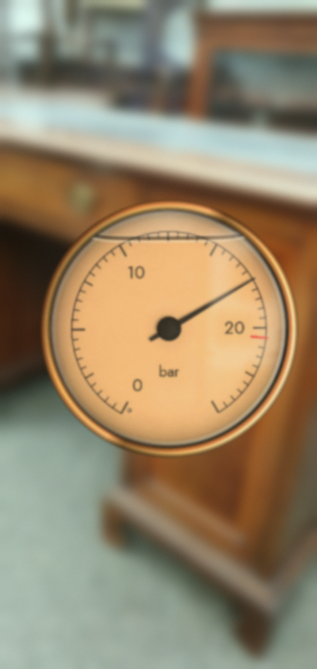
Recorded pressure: 17.5 bar
